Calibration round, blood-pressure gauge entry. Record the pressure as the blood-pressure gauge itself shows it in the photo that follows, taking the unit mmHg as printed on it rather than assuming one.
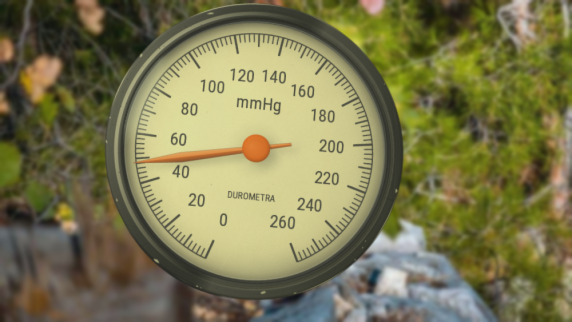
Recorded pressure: 48 mmHg
